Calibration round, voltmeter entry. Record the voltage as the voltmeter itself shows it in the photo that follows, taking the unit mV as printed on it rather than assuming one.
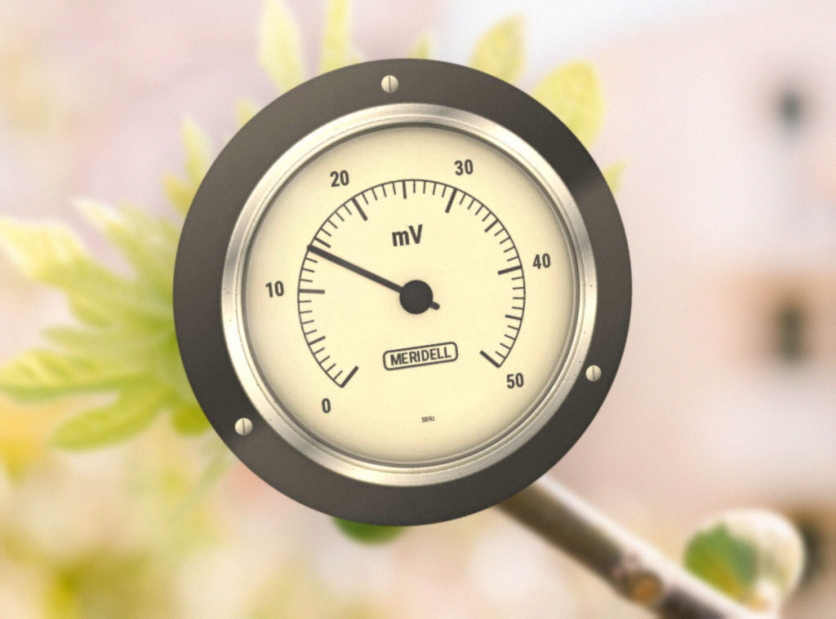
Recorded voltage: 14 mV
